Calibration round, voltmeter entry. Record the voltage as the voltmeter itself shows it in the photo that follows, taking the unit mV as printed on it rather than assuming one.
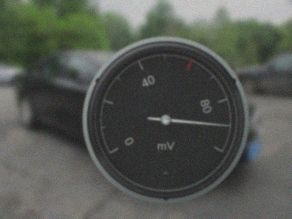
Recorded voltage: 90 mV
